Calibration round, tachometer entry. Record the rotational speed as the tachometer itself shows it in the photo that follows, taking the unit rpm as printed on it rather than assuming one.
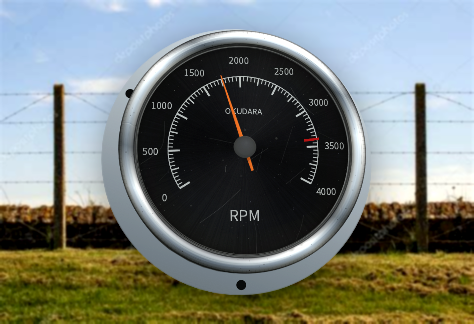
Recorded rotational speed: 1750 rpm
